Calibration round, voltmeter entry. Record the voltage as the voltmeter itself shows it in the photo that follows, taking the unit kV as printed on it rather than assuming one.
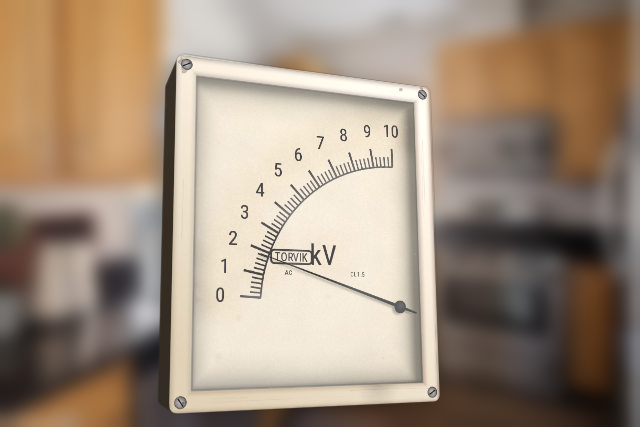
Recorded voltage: 1.8 kV
